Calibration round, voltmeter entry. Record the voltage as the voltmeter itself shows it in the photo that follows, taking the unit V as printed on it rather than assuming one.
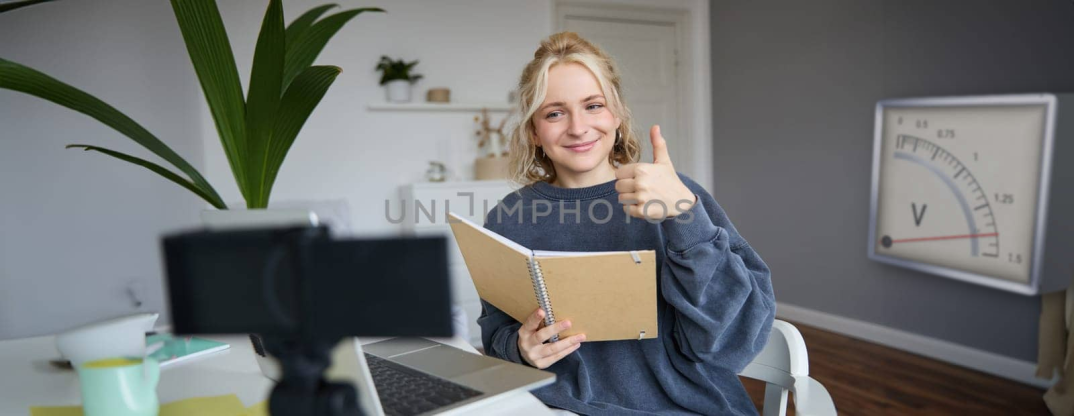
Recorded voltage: 1.4 V
